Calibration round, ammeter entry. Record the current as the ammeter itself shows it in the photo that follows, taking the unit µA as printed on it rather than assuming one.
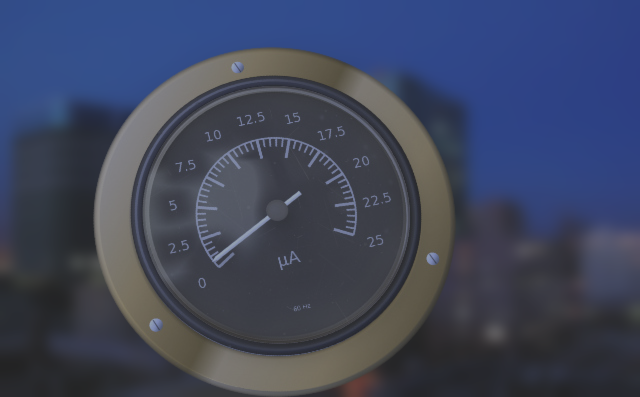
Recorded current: 0.5 µA
